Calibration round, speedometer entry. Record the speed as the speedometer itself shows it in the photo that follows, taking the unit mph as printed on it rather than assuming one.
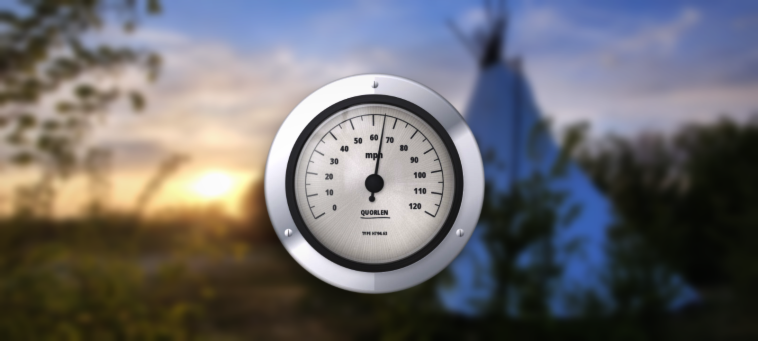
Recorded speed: 65 mph
